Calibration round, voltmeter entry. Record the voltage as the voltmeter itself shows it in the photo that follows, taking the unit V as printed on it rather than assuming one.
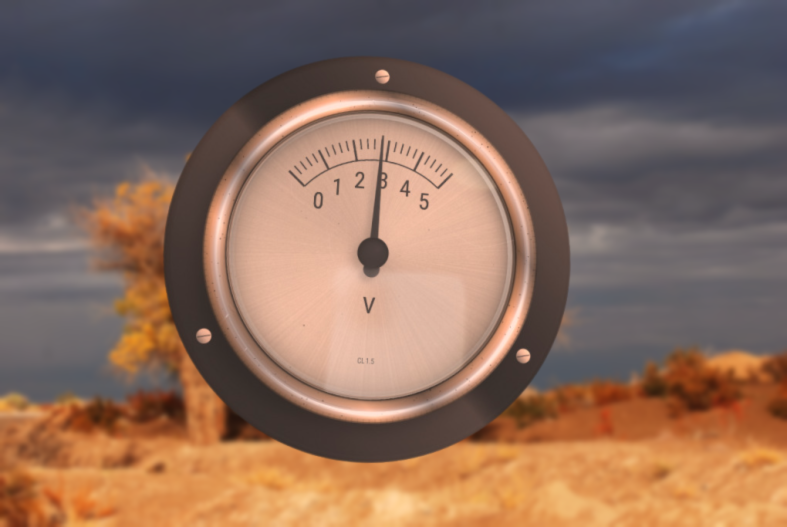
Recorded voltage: 2.8 V
